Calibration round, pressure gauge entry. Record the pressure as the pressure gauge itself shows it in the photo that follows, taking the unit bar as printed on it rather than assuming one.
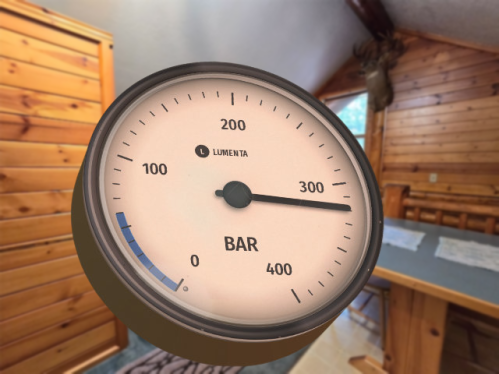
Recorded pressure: 320 bar
